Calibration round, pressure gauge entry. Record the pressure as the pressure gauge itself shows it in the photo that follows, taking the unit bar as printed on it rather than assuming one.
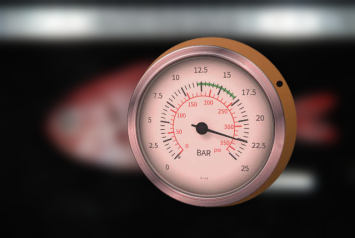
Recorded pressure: 22.5 bar
